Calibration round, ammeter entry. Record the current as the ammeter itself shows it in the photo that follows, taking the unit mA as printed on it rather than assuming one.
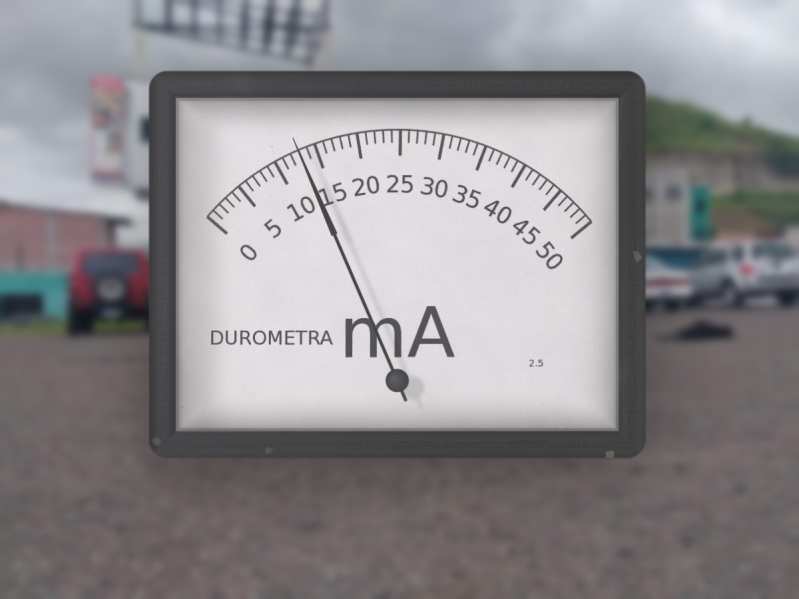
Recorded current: 13 mA
